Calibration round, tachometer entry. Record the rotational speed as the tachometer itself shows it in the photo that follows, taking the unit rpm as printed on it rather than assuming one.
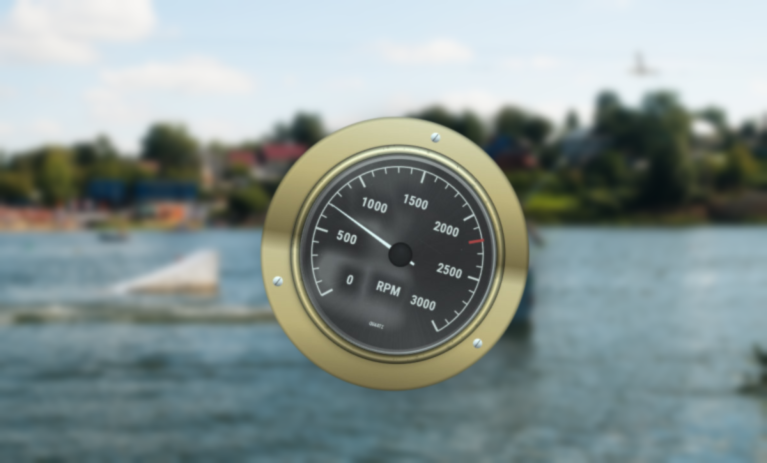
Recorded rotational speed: 700 rpm
